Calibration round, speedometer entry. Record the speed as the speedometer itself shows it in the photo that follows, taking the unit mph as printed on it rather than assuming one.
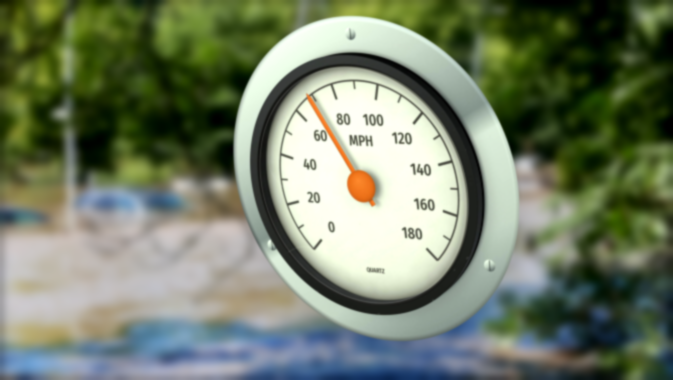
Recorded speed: 70 mph
